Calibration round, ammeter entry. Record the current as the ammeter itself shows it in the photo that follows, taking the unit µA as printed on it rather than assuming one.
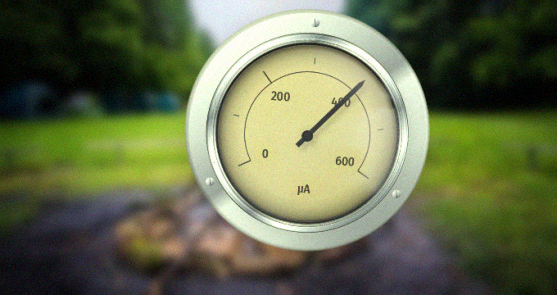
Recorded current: 400 µA
